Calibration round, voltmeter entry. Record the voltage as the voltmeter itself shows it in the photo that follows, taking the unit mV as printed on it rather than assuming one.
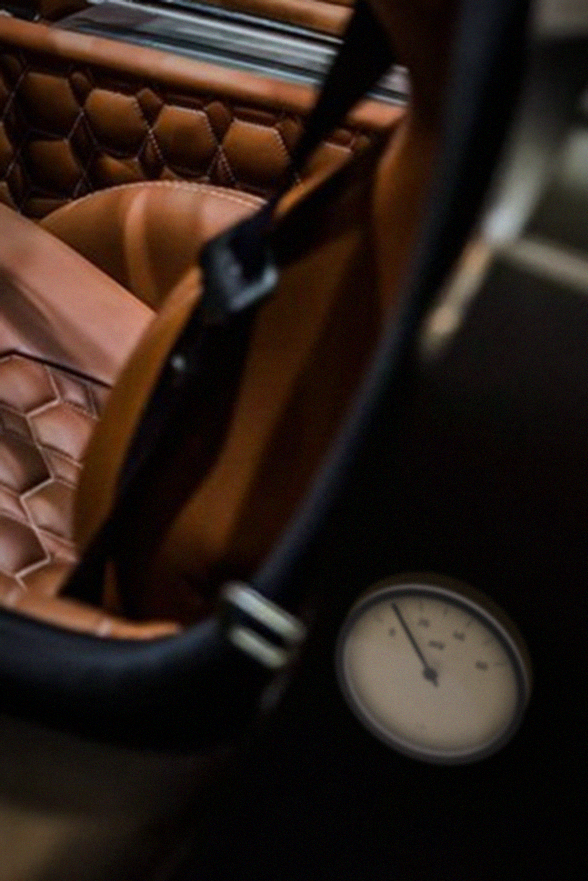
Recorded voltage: 10 mV
